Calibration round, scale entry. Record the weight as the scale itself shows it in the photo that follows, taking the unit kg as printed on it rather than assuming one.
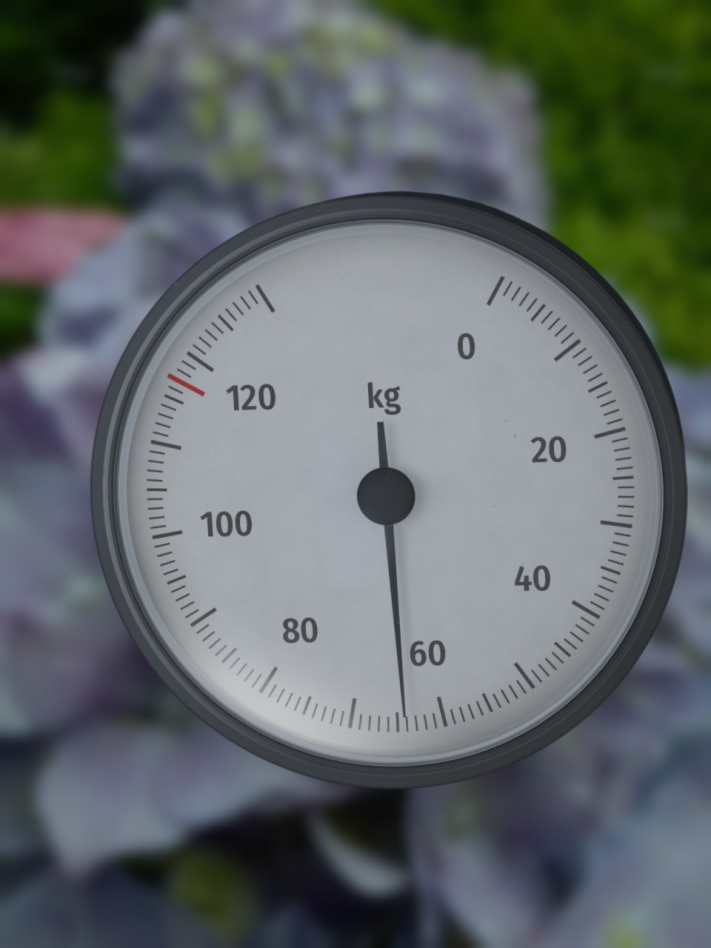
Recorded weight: 64 kg
